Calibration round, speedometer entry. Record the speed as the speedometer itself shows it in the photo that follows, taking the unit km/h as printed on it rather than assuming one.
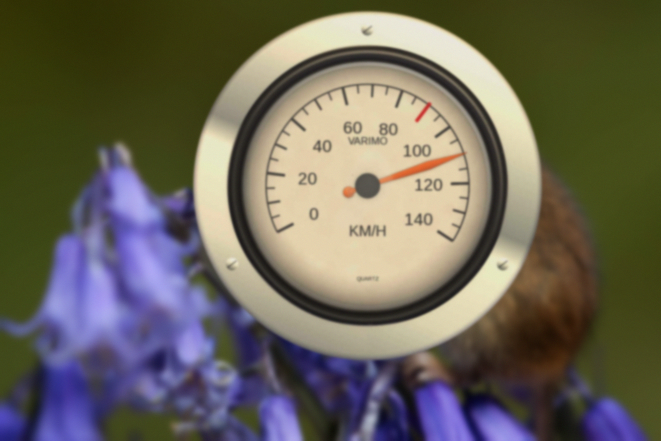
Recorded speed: 110 km/h
